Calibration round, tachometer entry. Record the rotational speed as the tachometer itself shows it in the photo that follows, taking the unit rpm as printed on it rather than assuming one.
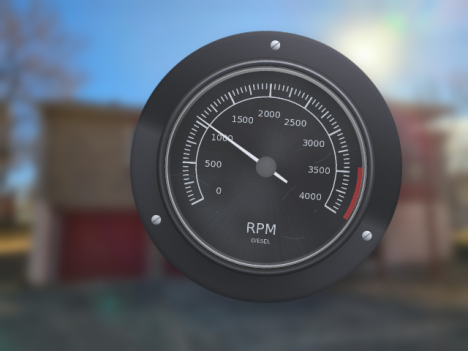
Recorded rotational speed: 1050 rpm
